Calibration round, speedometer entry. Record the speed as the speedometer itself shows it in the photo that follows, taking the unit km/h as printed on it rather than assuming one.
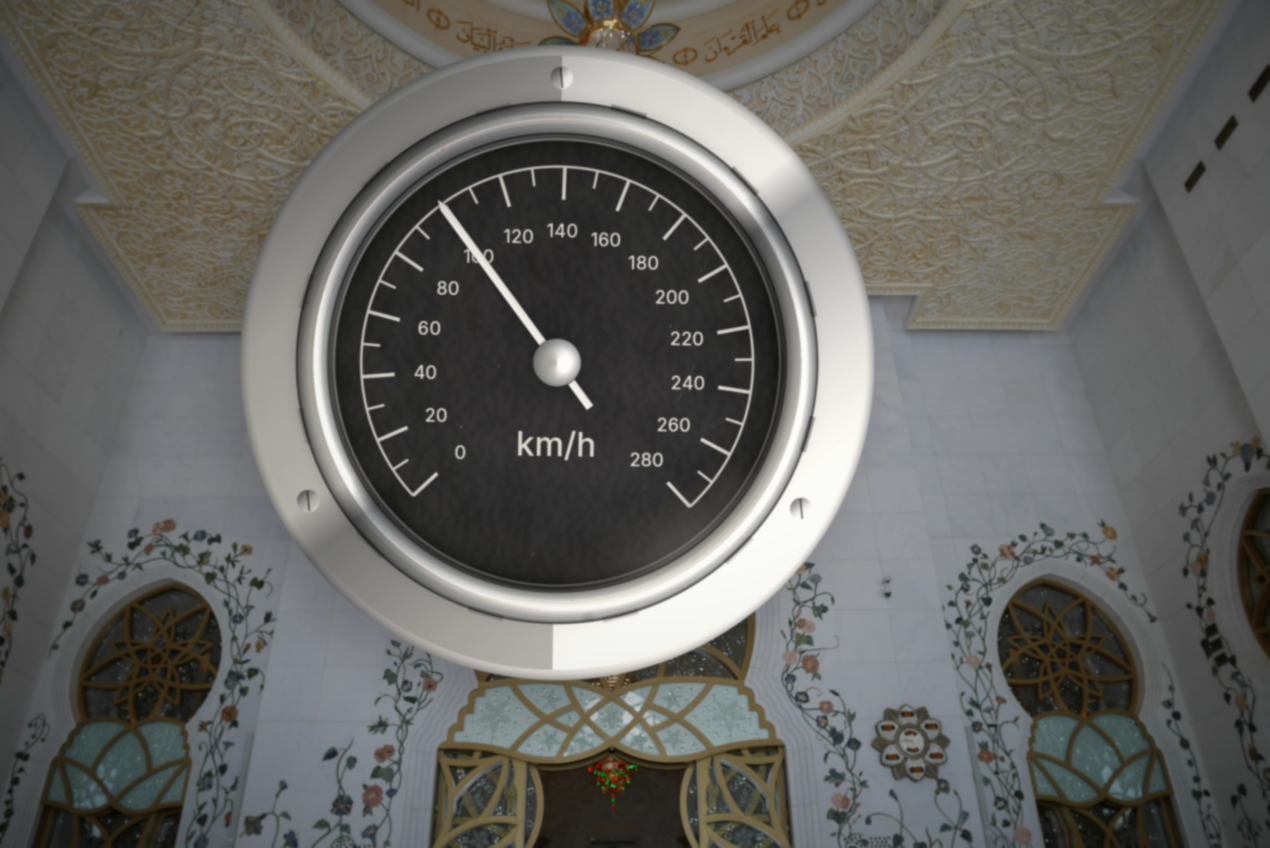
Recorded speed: 100 km/h
